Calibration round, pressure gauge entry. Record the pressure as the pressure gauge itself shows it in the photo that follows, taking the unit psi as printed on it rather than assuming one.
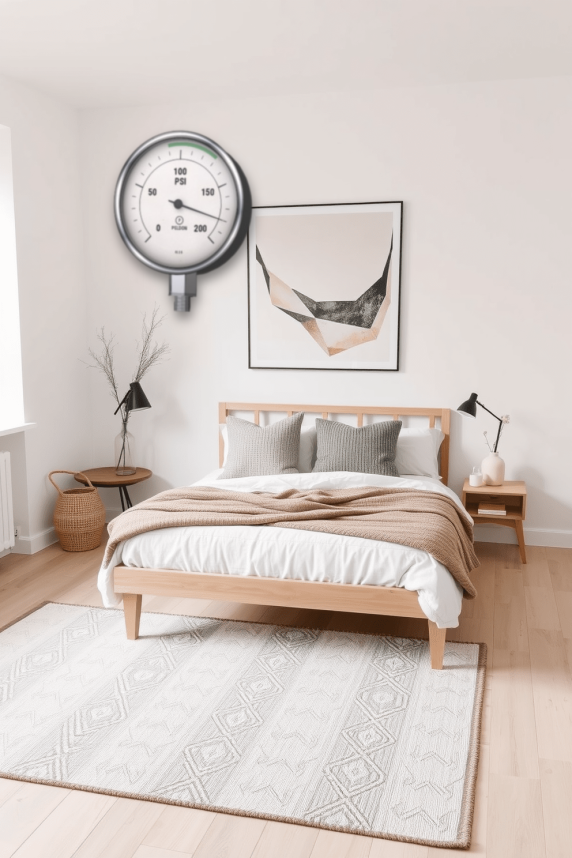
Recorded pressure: 180 psi
